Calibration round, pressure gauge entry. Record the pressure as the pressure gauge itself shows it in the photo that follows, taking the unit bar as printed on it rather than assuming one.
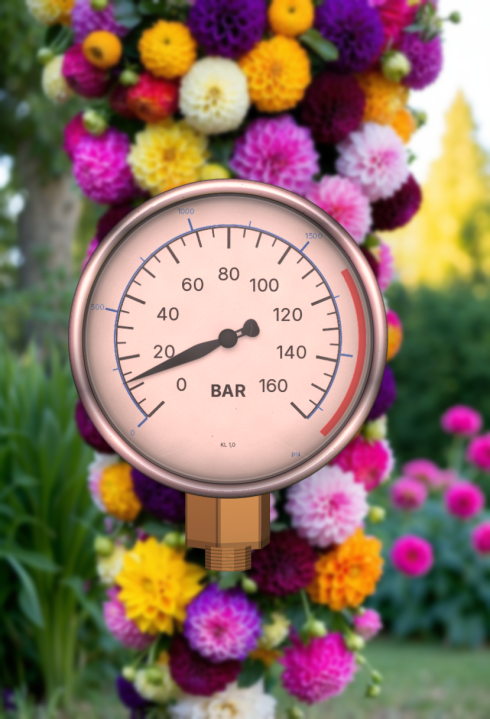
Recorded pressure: 12.5 bar
